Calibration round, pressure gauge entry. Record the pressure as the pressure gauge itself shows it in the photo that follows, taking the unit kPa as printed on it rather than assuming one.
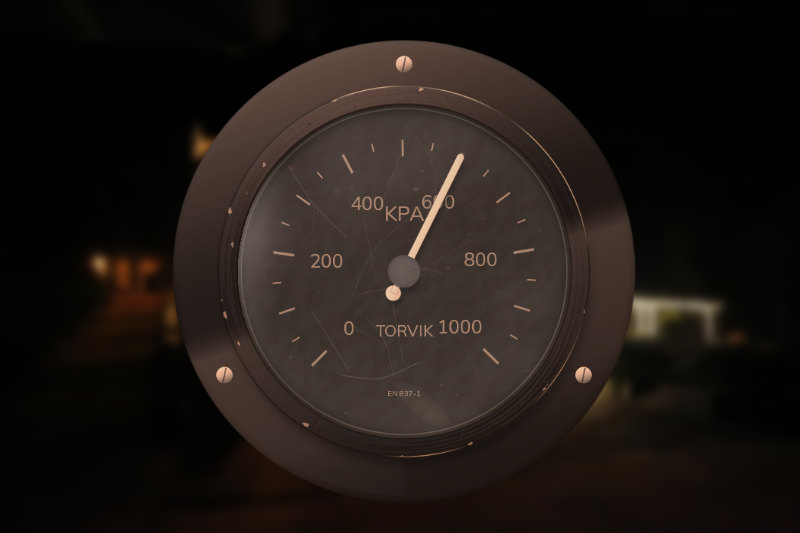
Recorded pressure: 600 kPa
